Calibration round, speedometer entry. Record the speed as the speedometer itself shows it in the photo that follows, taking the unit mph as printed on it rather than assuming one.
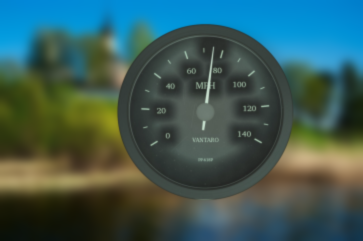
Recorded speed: 75 mph
